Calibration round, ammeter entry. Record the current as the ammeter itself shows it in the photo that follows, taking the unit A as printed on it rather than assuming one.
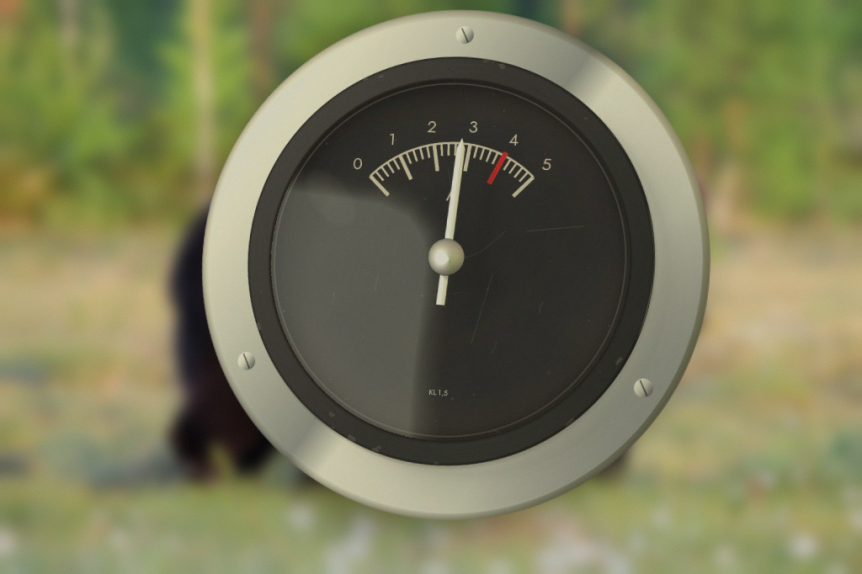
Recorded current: 2.8 A
